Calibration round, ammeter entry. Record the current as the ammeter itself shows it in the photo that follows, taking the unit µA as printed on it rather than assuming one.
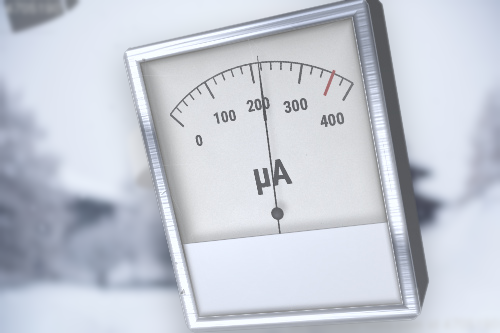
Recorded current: 220 µA
